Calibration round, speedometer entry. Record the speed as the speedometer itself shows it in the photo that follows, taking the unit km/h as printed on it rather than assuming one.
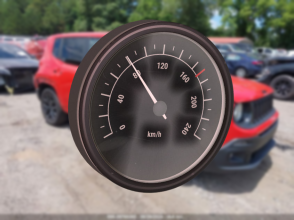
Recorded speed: 80 km/h
